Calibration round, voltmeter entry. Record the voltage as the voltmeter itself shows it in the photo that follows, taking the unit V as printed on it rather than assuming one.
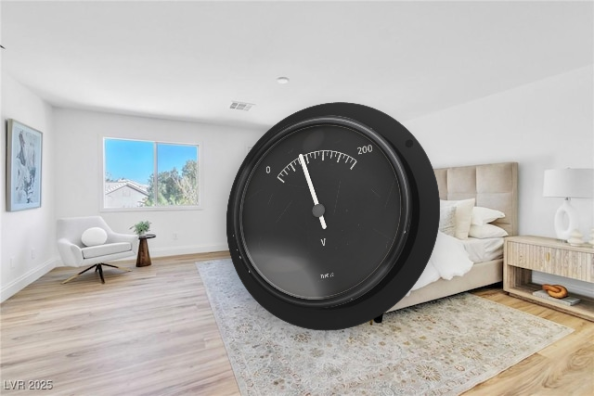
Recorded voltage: 70 V
